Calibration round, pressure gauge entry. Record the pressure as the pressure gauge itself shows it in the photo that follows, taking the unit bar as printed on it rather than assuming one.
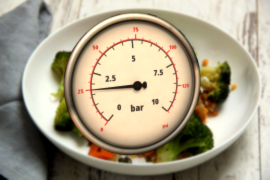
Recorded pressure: 1.75 bar
